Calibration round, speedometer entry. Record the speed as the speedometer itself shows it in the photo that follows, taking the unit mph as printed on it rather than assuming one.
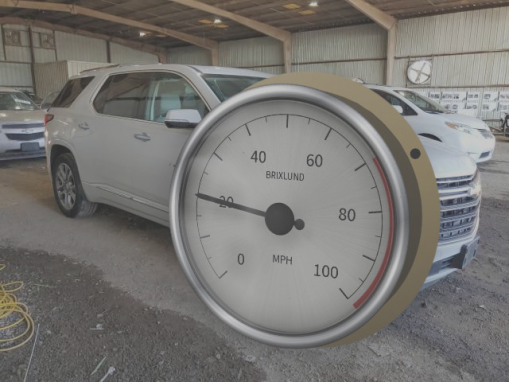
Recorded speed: 20 mph
